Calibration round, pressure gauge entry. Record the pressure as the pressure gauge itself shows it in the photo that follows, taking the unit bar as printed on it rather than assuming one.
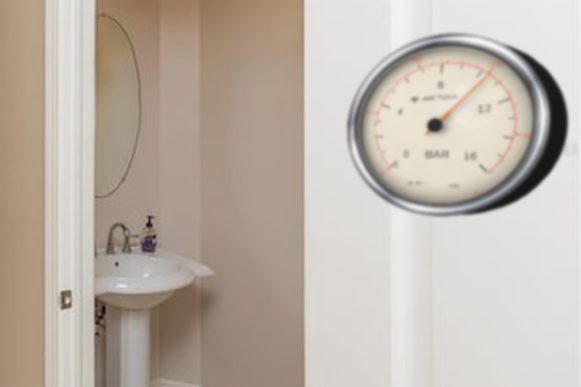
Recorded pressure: 10.5 bar
